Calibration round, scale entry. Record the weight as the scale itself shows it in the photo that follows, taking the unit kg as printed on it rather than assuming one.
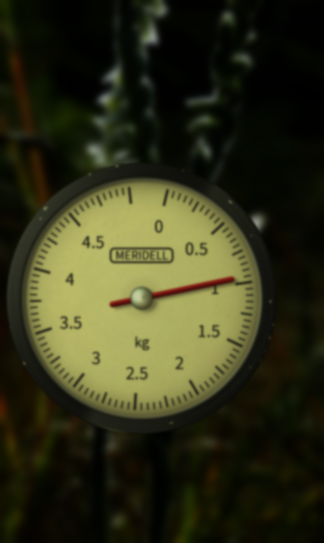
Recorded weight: 0.95 kg
